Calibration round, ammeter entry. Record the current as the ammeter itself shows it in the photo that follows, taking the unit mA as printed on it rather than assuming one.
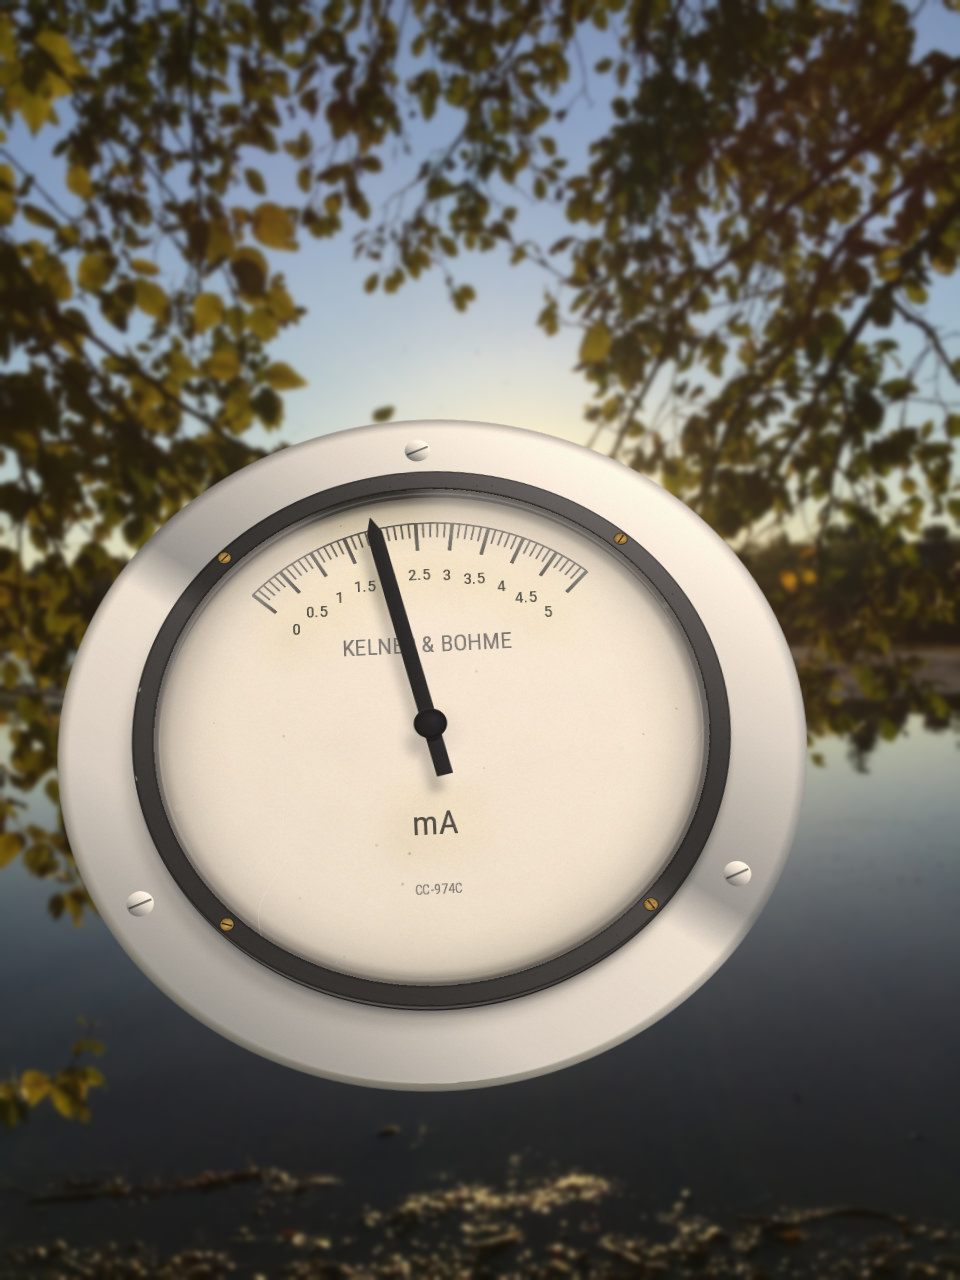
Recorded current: 1.9 mA
